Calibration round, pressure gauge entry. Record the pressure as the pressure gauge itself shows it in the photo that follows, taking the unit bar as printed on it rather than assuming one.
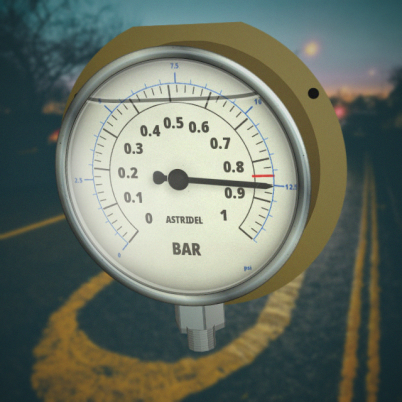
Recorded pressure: 0.86 bar
